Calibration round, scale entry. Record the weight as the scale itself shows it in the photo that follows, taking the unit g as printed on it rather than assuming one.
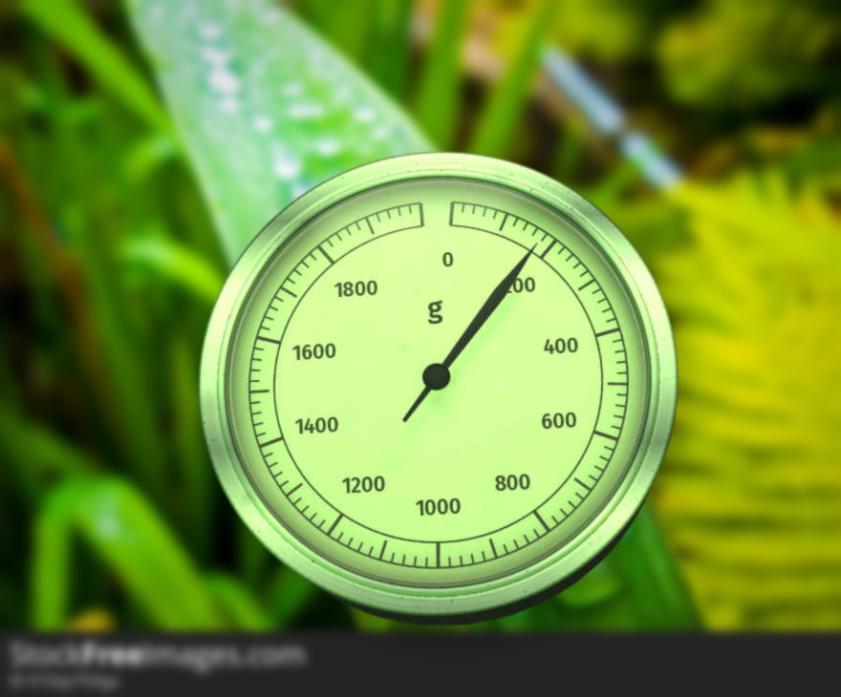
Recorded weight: 180 g
